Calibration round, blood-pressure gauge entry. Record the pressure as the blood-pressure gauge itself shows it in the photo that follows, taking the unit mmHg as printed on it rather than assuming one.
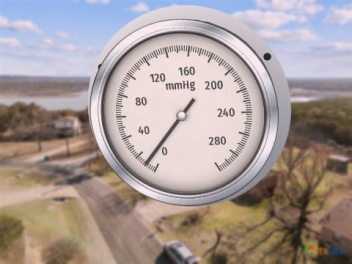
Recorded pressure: 10 mmHg
